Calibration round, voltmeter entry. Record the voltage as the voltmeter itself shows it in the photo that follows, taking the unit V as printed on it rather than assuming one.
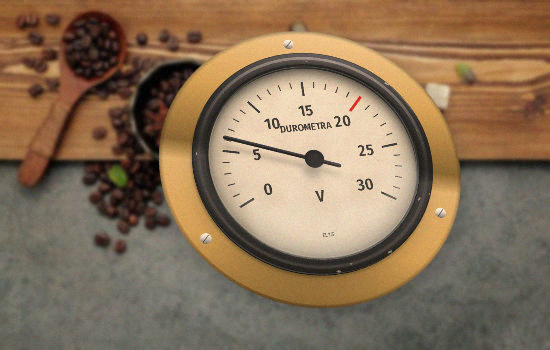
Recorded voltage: 6 V
